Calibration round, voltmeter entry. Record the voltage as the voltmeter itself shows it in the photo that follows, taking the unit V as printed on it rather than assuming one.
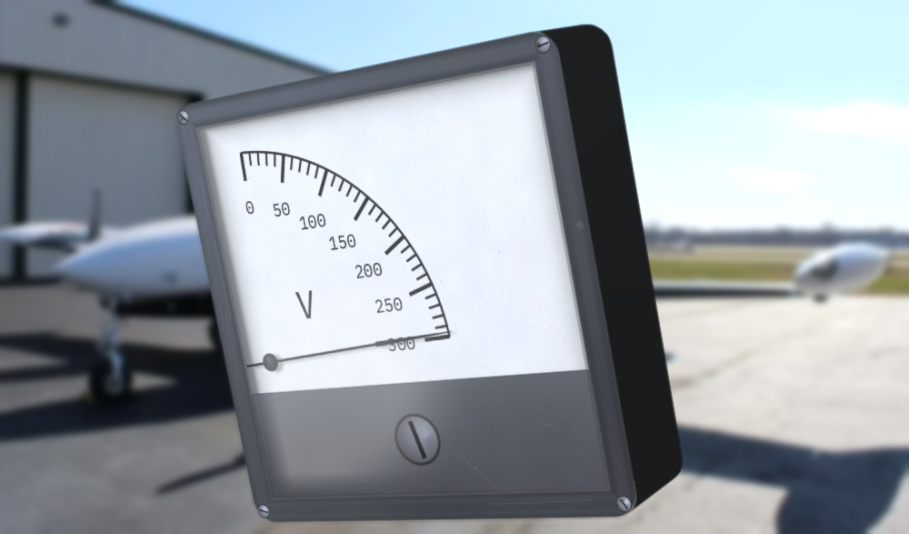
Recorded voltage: 295 V
